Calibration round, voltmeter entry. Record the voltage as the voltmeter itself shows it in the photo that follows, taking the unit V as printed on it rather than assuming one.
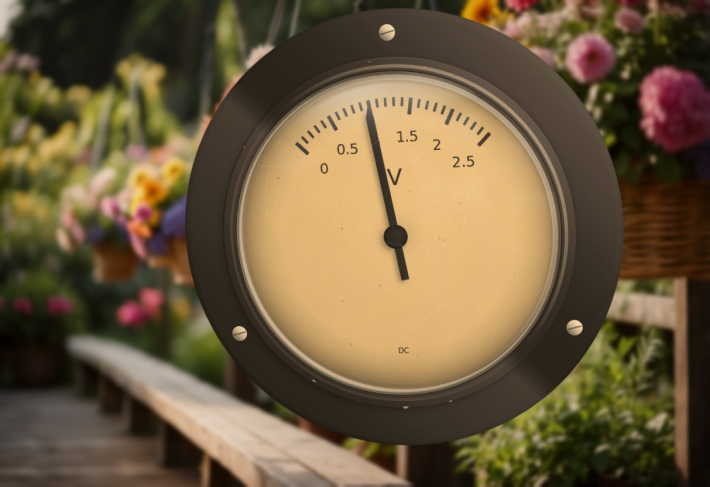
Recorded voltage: 1 V
